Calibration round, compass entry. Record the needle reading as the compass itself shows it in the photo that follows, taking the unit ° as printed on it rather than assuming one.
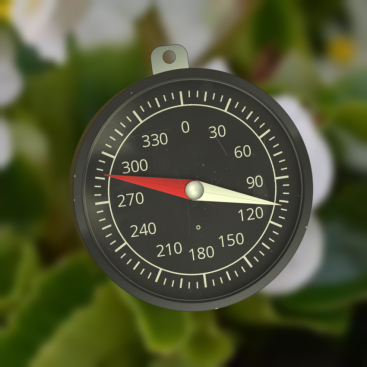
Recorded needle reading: 287.5 °
